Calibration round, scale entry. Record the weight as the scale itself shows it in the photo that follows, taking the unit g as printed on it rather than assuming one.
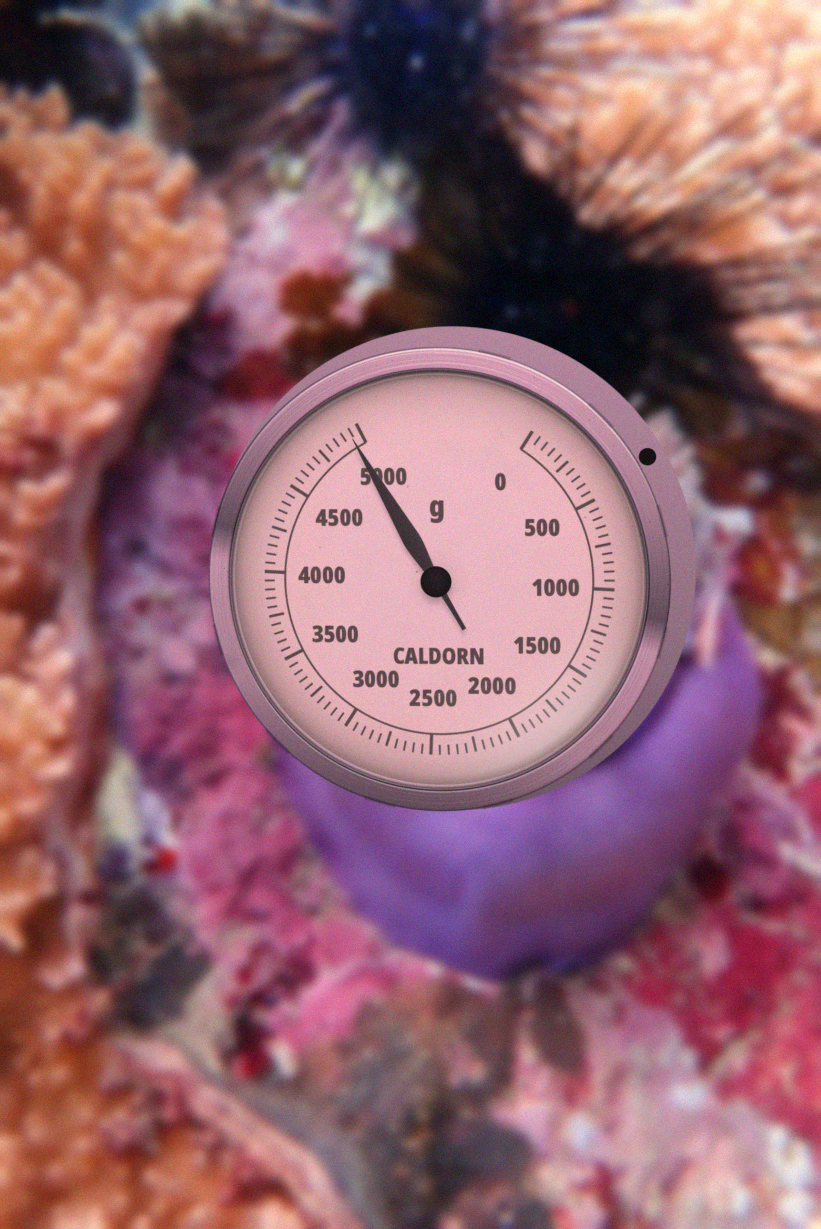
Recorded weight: 4950 g
